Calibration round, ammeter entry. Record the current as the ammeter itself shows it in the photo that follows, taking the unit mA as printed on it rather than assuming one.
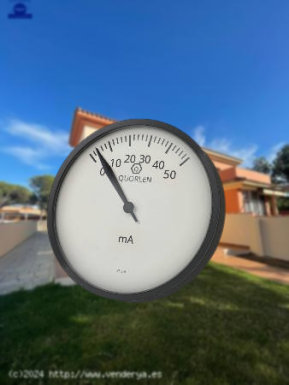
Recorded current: 4 mA
